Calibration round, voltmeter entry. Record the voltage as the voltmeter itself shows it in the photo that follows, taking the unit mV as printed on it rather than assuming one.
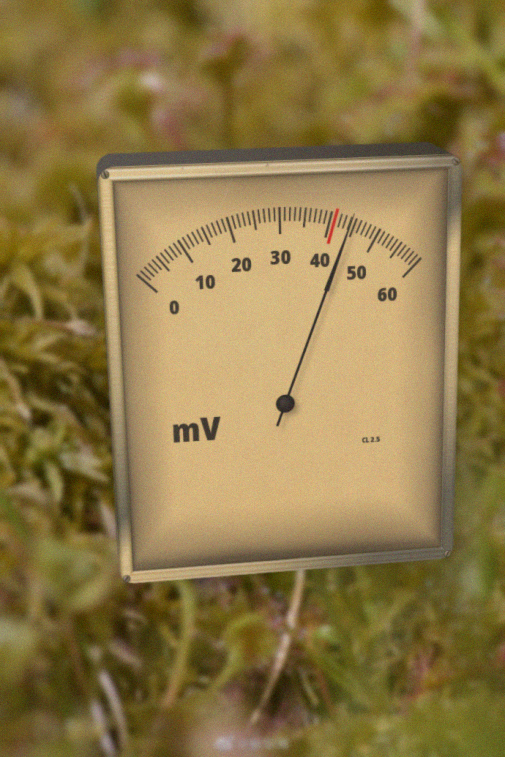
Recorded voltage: 44 mV
